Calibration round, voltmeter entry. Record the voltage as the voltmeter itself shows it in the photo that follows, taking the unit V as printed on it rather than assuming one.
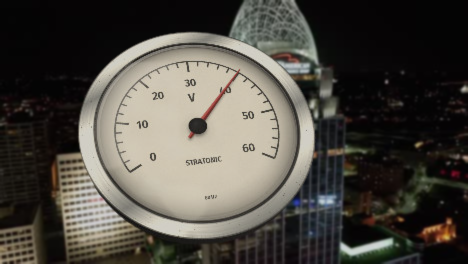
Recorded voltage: 40 V
